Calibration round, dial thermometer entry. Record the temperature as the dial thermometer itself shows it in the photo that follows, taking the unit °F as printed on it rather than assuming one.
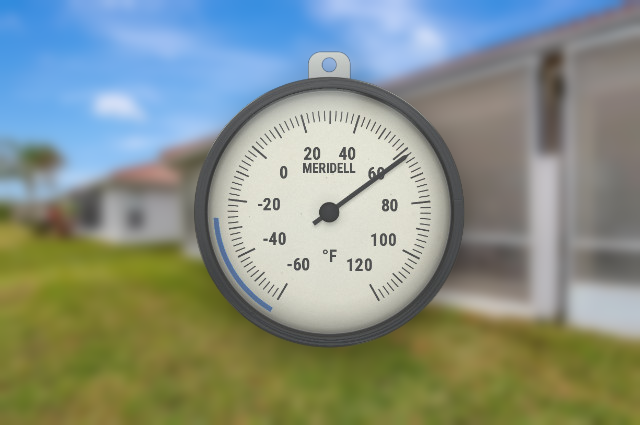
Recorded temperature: 62 °F
